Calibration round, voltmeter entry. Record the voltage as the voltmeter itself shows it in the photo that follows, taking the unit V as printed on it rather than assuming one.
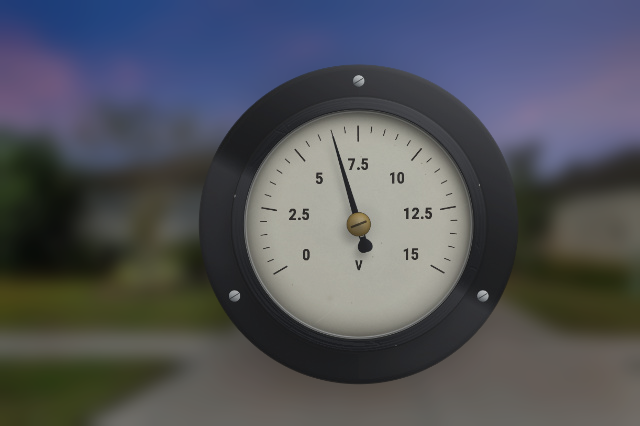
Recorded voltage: 6.5 V
